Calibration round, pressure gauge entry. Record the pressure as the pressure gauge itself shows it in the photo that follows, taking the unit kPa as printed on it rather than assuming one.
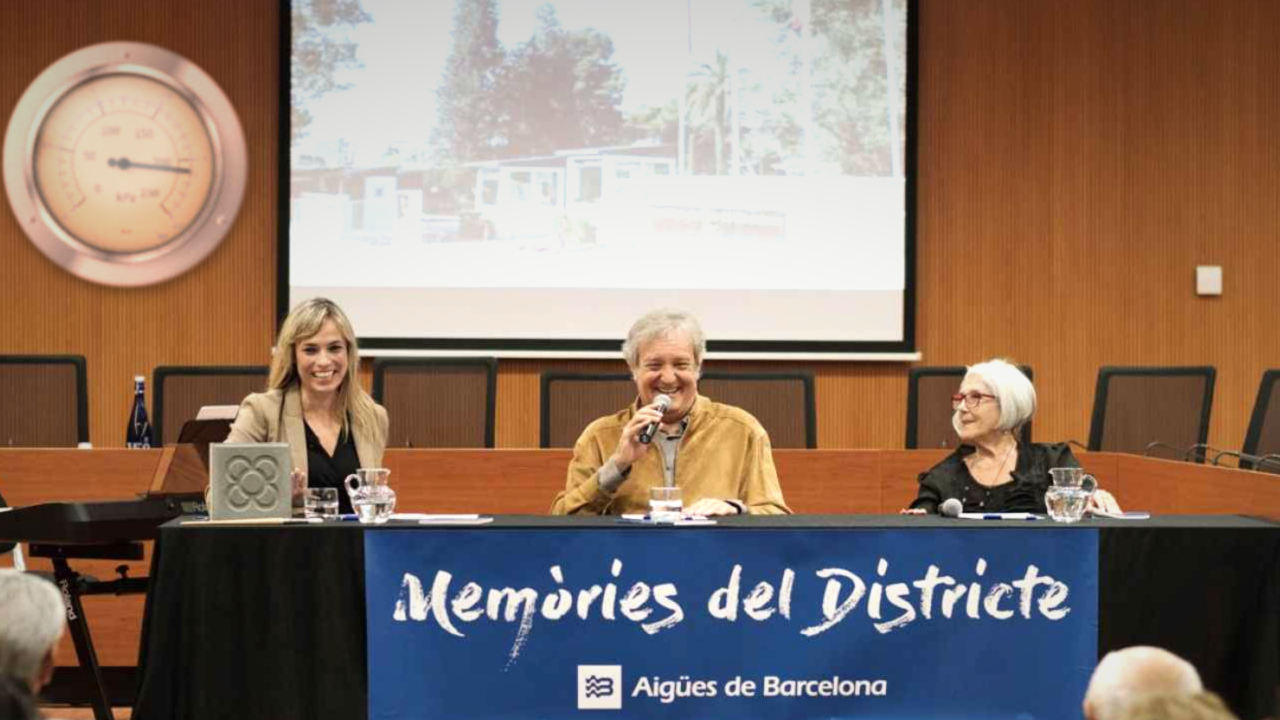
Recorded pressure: 210 kPa
